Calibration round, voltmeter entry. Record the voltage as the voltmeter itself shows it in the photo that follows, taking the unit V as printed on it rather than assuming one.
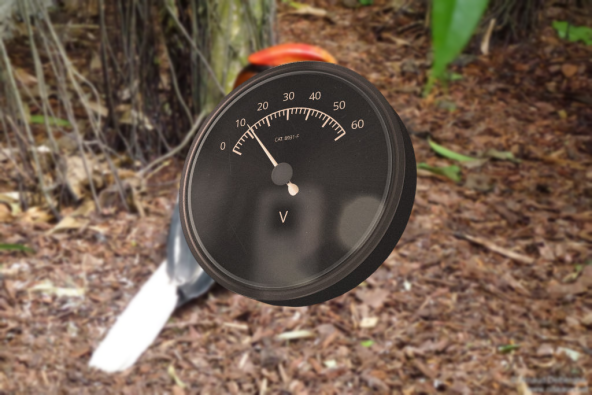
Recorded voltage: 12 V
